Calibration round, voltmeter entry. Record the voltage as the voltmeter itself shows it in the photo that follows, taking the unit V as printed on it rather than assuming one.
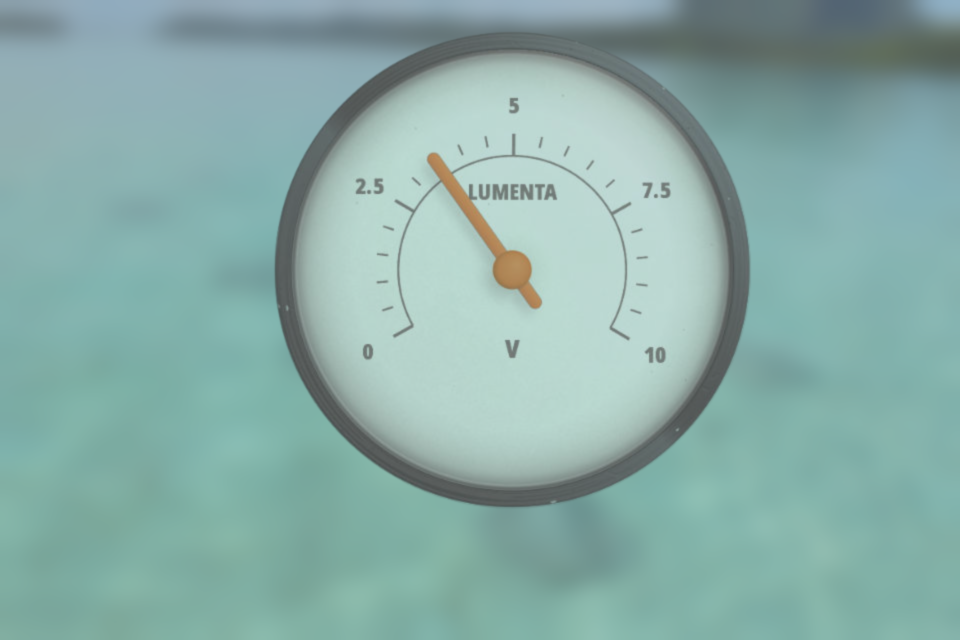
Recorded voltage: 3.5 V
